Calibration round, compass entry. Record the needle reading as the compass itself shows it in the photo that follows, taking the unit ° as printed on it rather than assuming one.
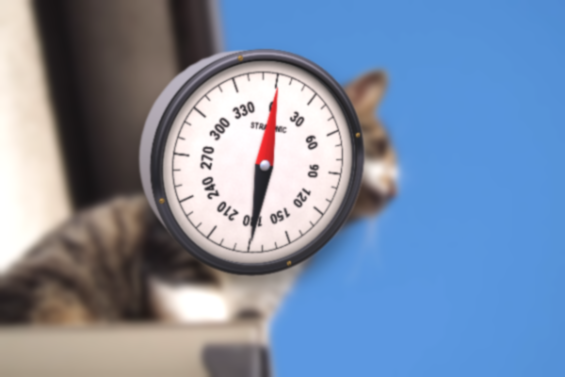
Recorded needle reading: 0 °
